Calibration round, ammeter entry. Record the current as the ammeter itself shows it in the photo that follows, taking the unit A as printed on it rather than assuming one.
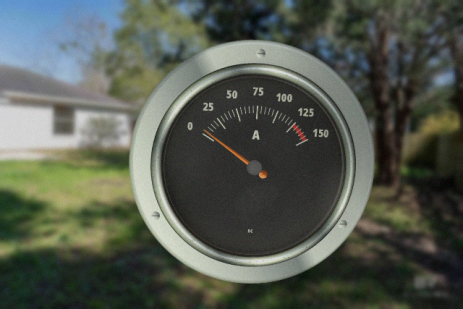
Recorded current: 5 A
